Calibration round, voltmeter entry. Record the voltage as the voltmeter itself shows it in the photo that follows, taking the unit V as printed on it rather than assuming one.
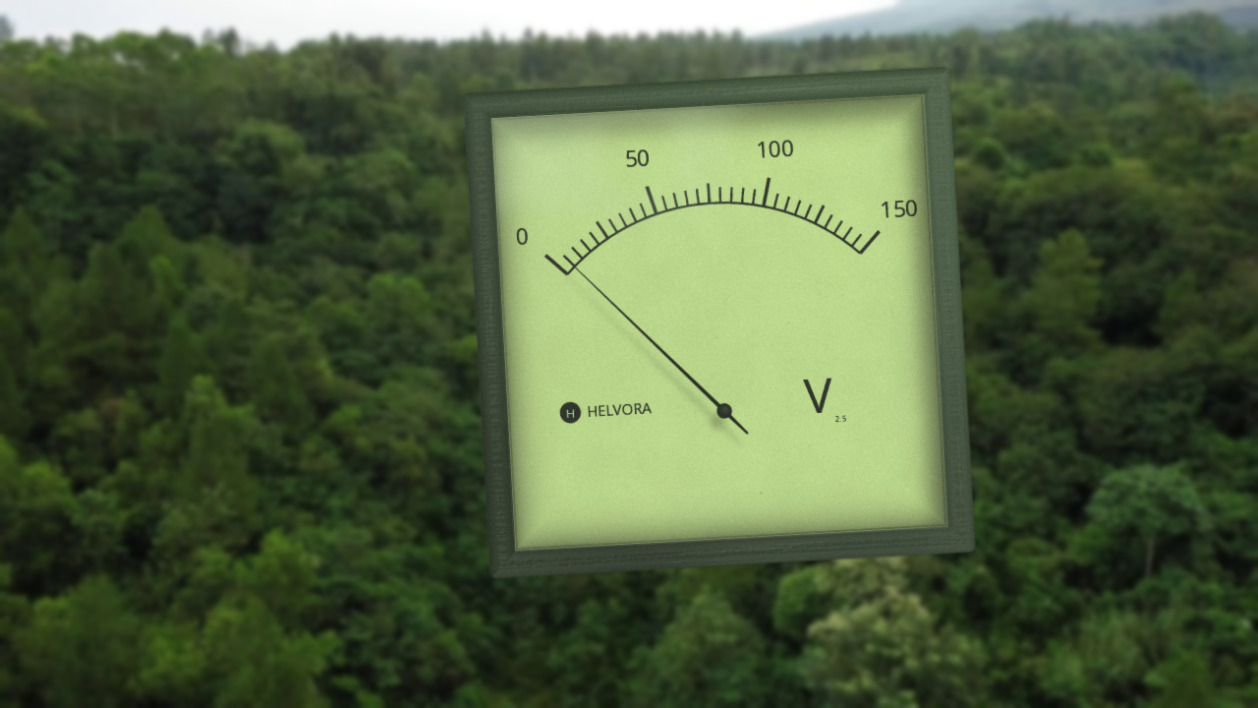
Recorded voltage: 5 V
